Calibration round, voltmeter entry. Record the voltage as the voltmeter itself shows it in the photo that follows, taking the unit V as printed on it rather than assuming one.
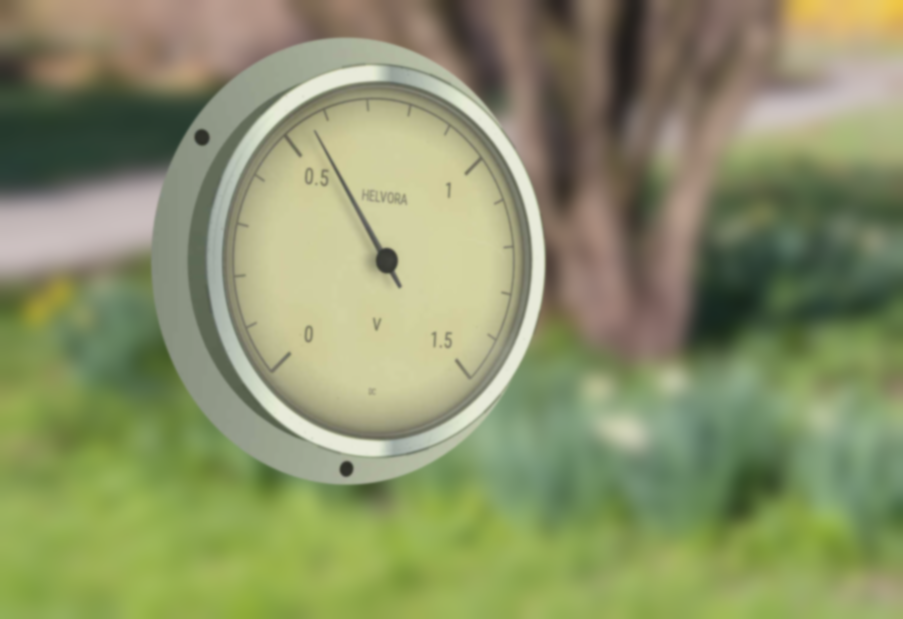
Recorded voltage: 0.55 V
